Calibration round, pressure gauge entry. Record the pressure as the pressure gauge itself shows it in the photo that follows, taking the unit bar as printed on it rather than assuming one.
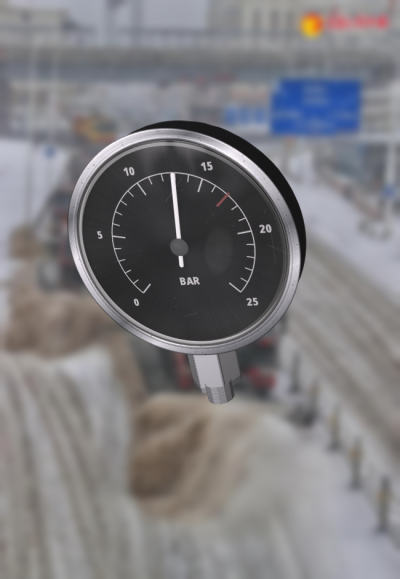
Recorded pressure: 13 bar
